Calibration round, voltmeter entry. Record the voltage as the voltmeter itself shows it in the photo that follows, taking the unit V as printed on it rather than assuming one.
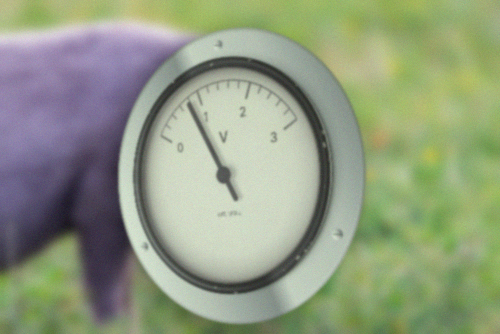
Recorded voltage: 0.8 V
